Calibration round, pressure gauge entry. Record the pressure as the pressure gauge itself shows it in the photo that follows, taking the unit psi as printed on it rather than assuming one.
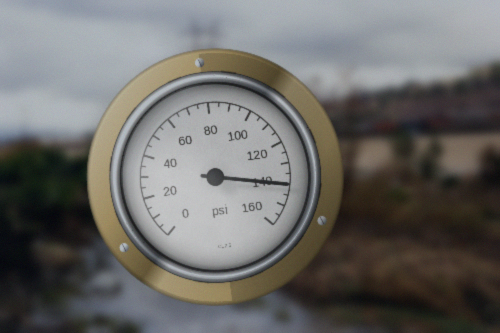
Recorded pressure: 140 psi
